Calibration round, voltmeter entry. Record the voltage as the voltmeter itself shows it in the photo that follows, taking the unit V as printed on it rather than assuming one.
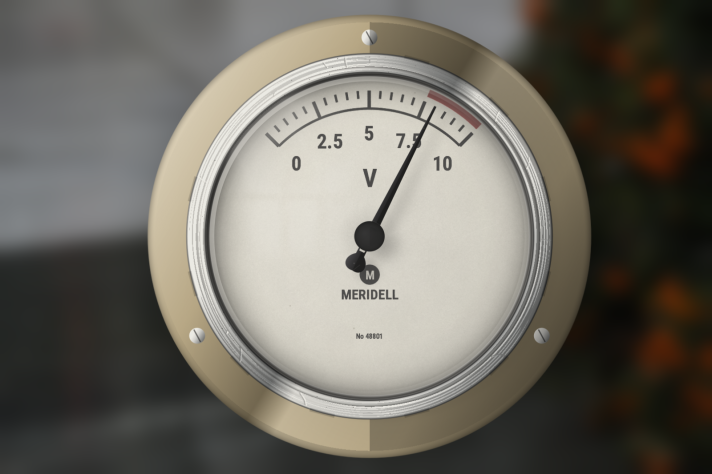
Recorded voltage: 8 V
